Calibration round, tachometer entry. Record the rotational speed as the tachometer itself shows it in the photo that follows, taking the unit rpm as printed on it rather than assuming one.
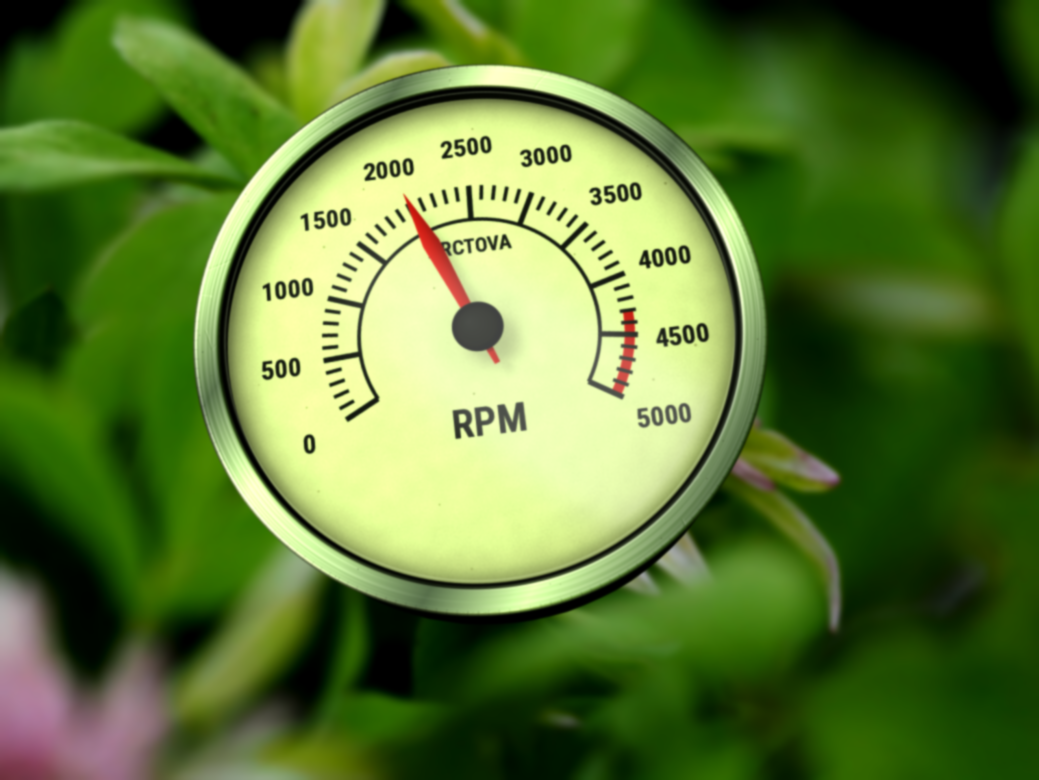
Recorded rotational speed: 2000 rpm
